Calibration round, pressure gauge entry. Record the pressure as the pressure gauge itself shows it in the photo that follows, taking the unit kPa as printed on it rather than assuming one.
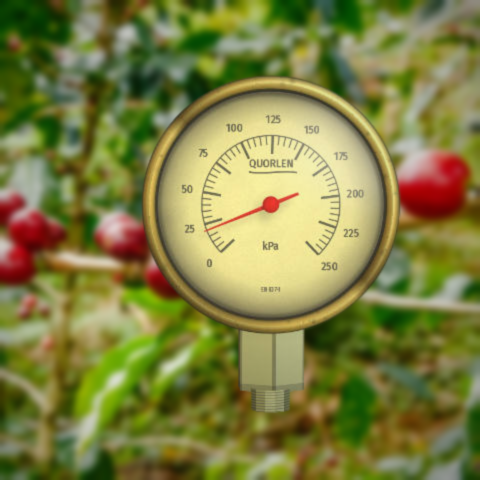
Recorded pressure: 20 kPa
